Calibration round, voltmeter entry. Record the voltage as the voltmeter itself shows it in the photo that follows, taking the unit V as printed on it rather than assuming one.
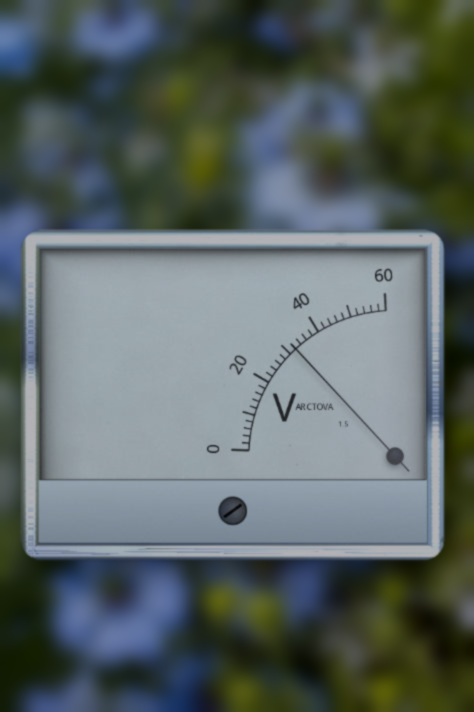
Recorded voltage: 32 V
